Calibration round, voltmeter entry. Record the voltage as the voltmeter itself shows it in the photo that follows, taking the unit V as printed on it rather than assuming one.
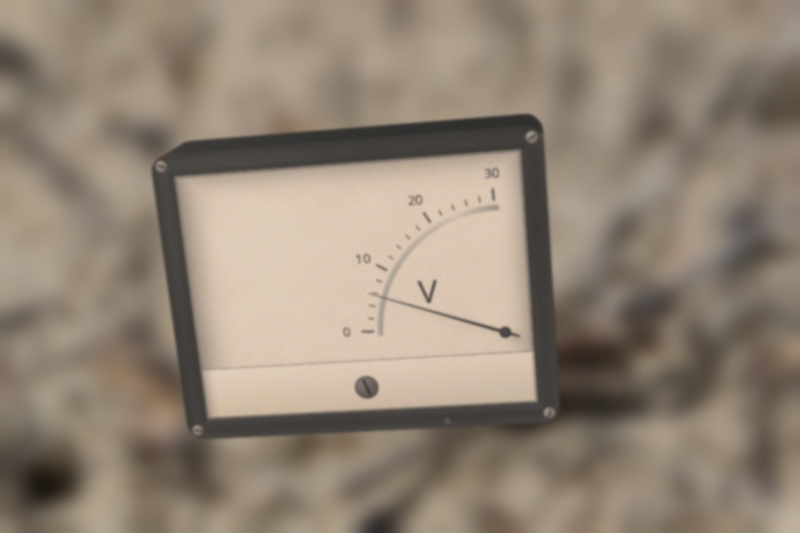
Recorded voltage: 6 V
